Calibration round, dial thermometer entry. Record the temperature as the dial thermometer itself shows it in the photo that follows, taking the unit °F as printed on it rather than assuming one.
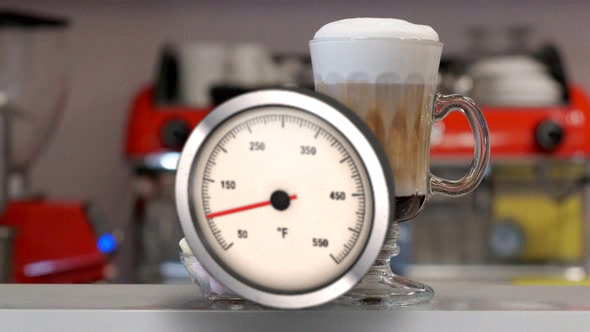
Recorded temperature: 100 °F
